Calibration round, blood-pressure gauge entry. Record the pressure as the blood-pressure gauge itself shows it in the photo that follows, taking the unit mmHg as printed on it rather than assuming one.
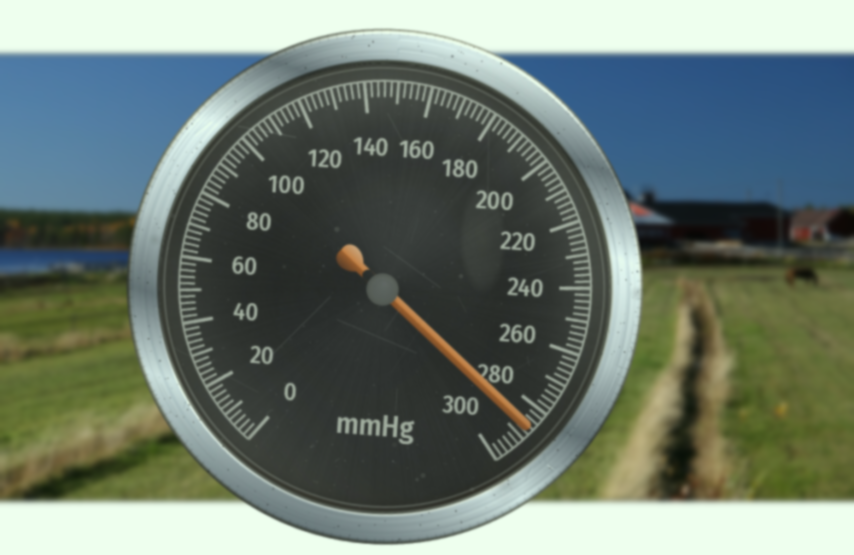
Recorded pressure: 286 mmHg
